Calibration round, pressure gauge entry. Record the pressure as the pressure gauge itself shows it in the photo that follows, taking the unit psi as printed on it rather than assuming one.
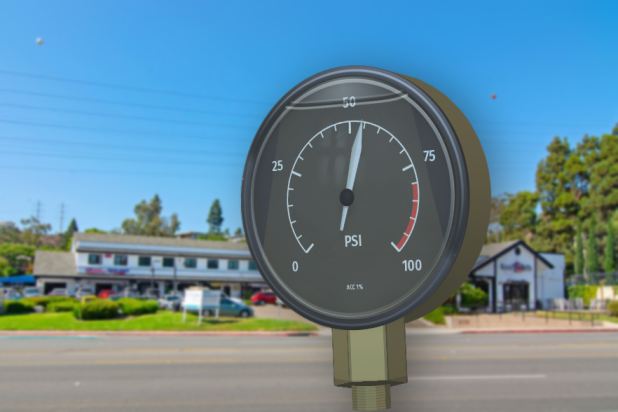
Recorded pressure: 55 psi
